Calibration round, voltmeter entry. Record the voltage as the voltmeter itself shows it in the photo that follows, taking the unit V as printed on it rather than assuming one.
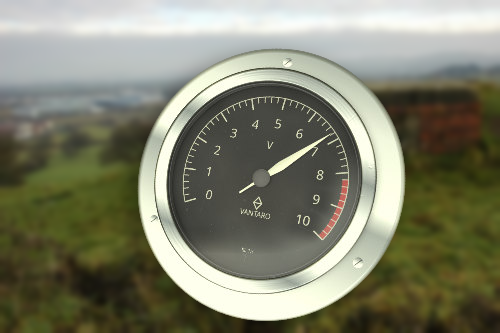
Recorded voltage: 6.8 V
